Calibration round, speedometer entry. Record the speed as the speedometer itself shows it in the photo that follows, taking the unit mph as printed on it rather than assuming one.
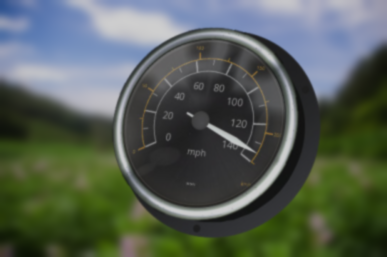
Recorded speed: 135 mph
